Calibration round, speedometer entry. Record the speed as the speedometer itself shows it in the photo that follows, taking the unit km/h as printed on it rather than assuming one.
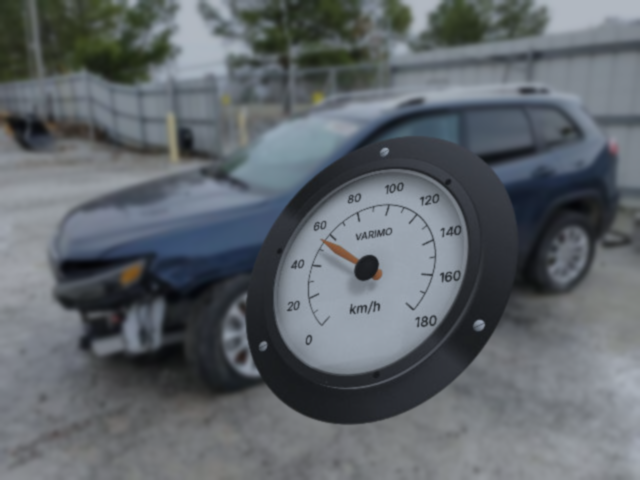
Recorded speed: 55 km/h
